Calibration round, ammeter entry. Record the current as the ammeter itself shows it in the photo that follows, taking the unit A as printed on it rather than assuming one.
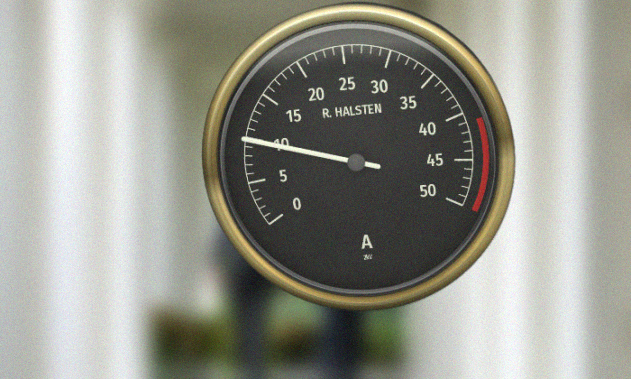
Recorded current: 10 A
